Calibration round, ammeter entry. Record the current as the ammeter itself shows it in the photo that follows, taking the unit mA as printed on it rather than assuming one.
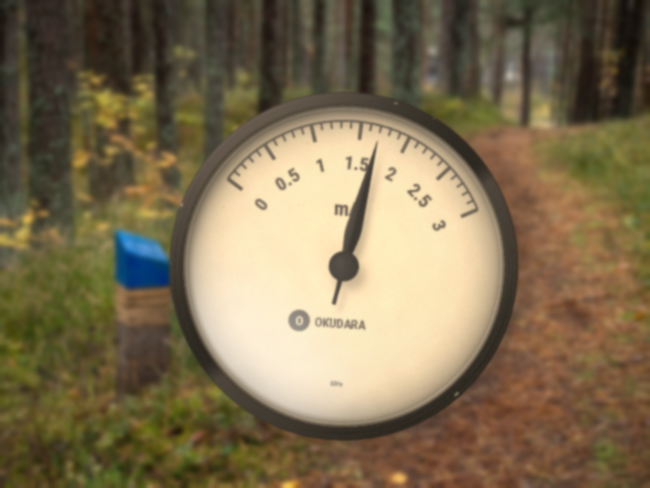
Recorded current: 1.7 mA
